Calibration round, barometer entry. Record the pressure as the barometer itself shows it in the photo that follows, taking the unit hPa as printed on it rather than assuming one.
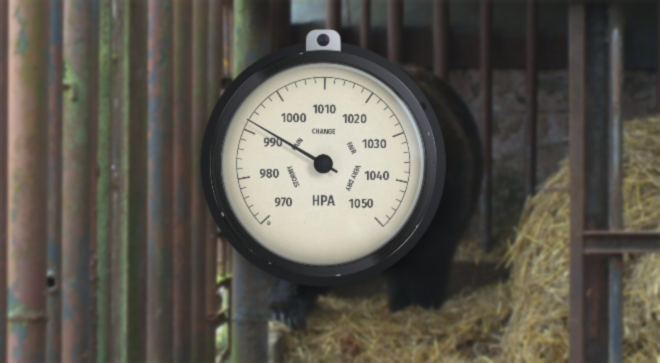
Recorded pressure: 992 hPa
